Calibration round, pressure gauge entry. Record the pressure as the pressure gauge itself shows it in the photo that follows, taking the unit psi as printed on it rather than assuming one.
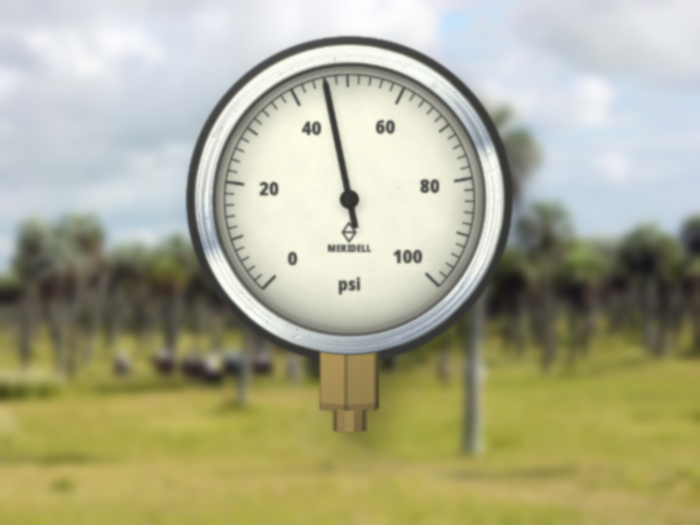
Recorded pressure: 46 psi
